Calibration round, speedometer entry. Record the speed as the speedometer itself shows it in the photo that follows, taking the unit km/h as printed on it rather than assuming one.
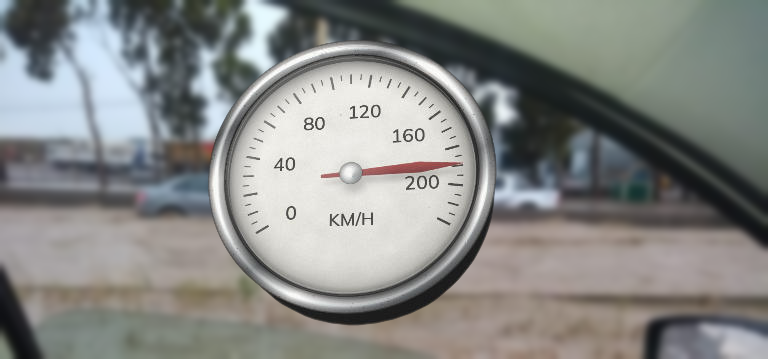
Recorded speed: 190 km/h
